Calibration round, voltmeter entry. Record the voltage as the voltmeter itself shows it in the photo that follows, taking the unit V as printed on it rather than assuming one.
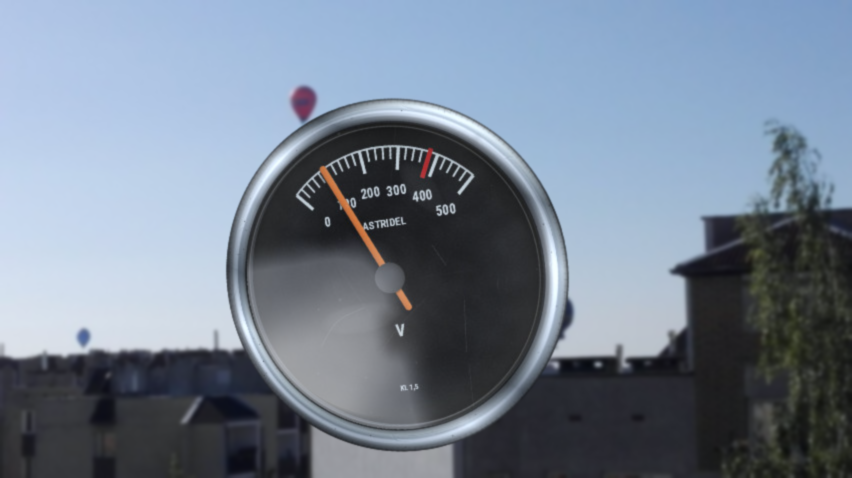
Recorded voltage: 100 V
